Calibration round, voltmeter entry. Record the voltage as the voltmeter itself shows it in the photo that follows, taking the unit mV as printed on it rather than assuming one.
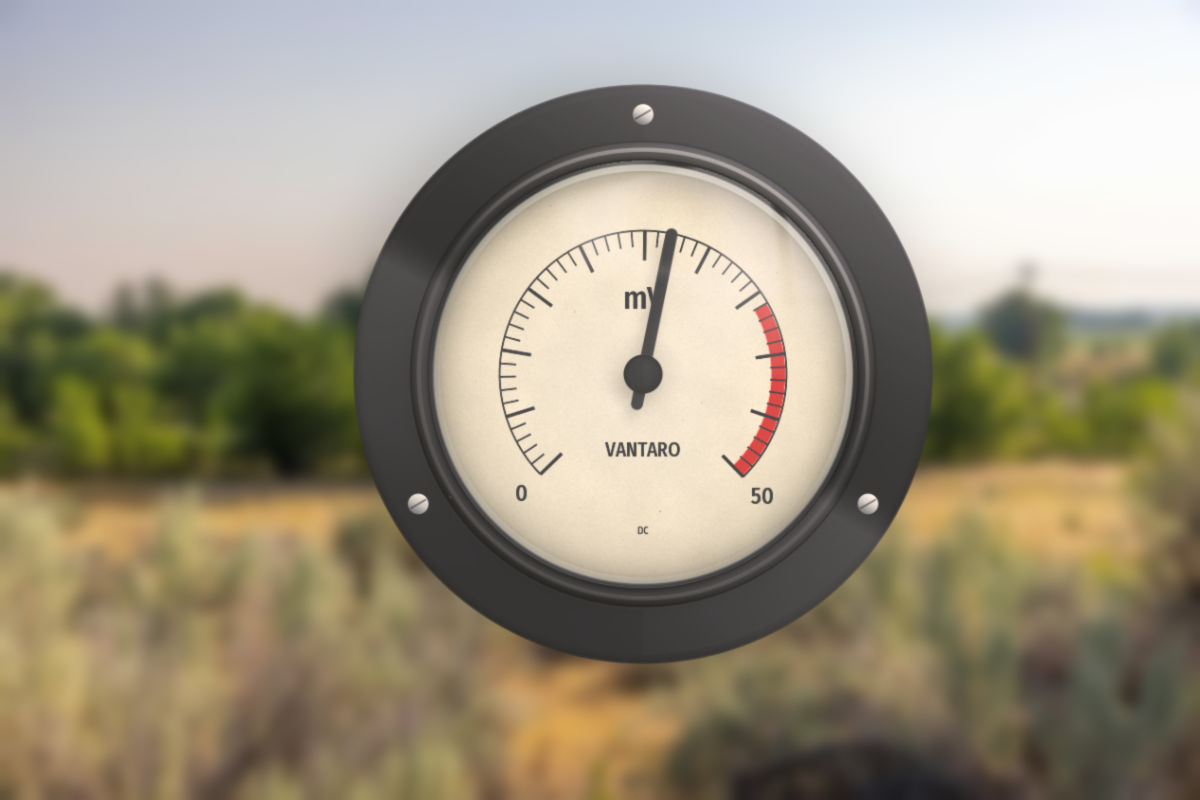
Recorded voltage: 27 mV
